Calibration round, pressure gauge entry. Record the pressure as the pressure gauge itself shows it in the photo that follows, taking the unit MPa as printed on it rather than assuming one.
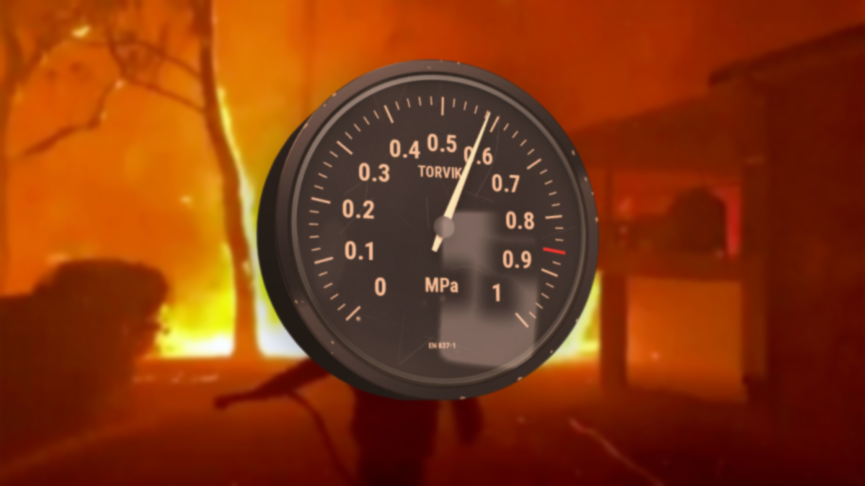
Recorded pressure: 0.58 MPa
